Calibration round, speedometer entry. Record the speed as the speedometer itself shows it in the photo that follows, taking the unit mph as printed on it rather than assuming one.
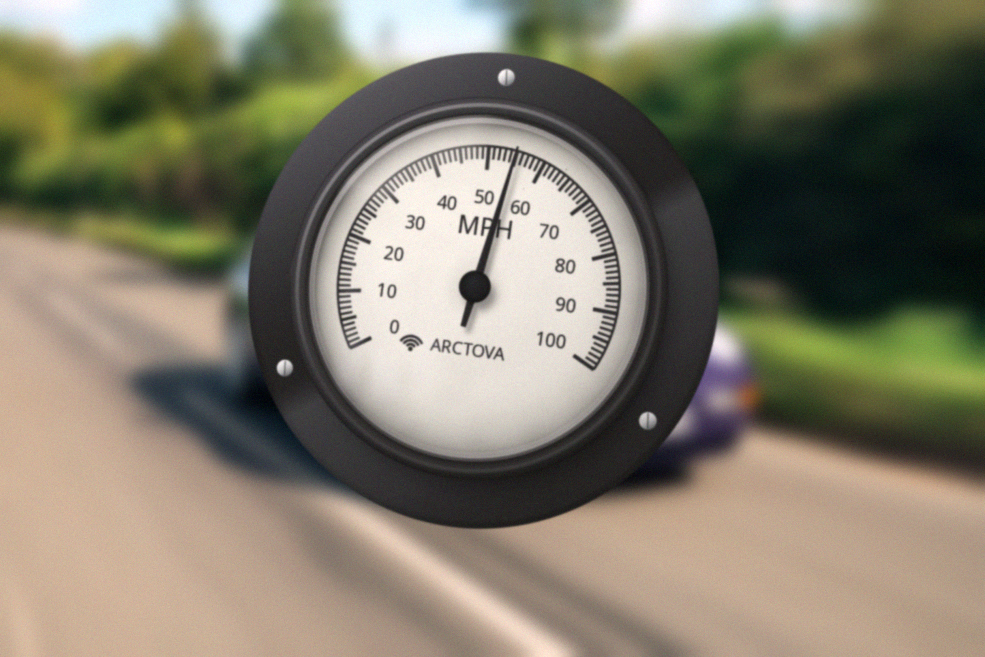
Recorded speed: 55 mph
